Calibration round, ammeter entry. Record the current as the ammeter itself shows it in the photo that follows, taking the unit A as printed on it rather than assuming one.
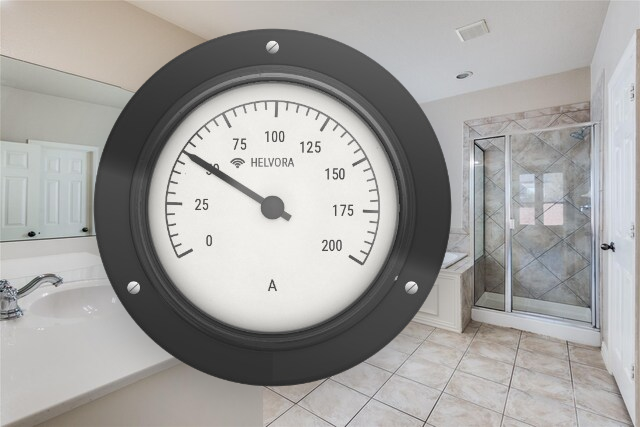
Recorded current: 50 A
